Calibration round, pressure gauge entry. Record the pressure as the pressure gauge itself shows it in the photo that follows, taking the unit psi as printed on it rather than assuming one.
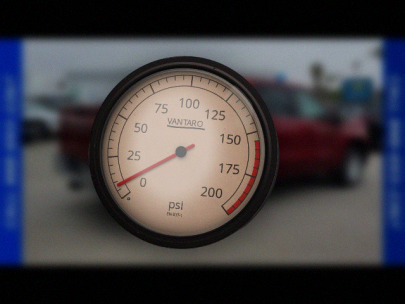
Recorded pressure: 7.5 psi
